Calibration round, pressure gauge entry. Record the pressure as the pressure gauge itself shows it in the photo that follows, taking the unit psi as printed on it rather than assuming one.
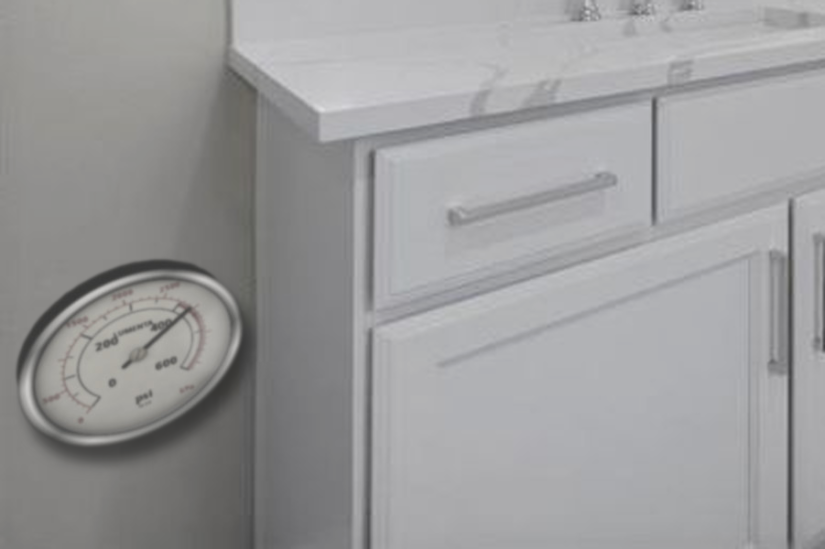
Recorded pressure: 425 psi
